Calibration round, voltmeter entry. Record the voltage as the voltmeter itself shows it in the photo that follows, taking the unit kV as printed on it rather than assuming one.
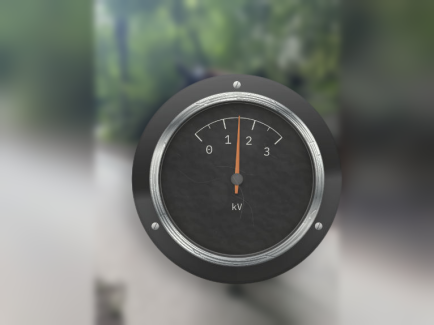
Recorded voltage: 1.5 kV
